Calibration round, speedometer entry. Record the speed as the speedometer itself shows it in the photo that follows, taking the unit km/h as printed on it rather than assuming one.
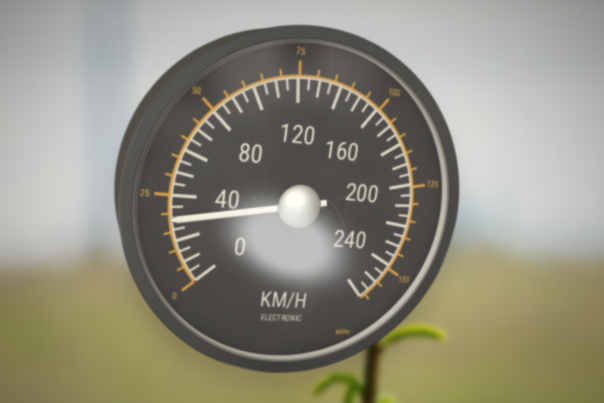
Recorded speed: 30 km/h
